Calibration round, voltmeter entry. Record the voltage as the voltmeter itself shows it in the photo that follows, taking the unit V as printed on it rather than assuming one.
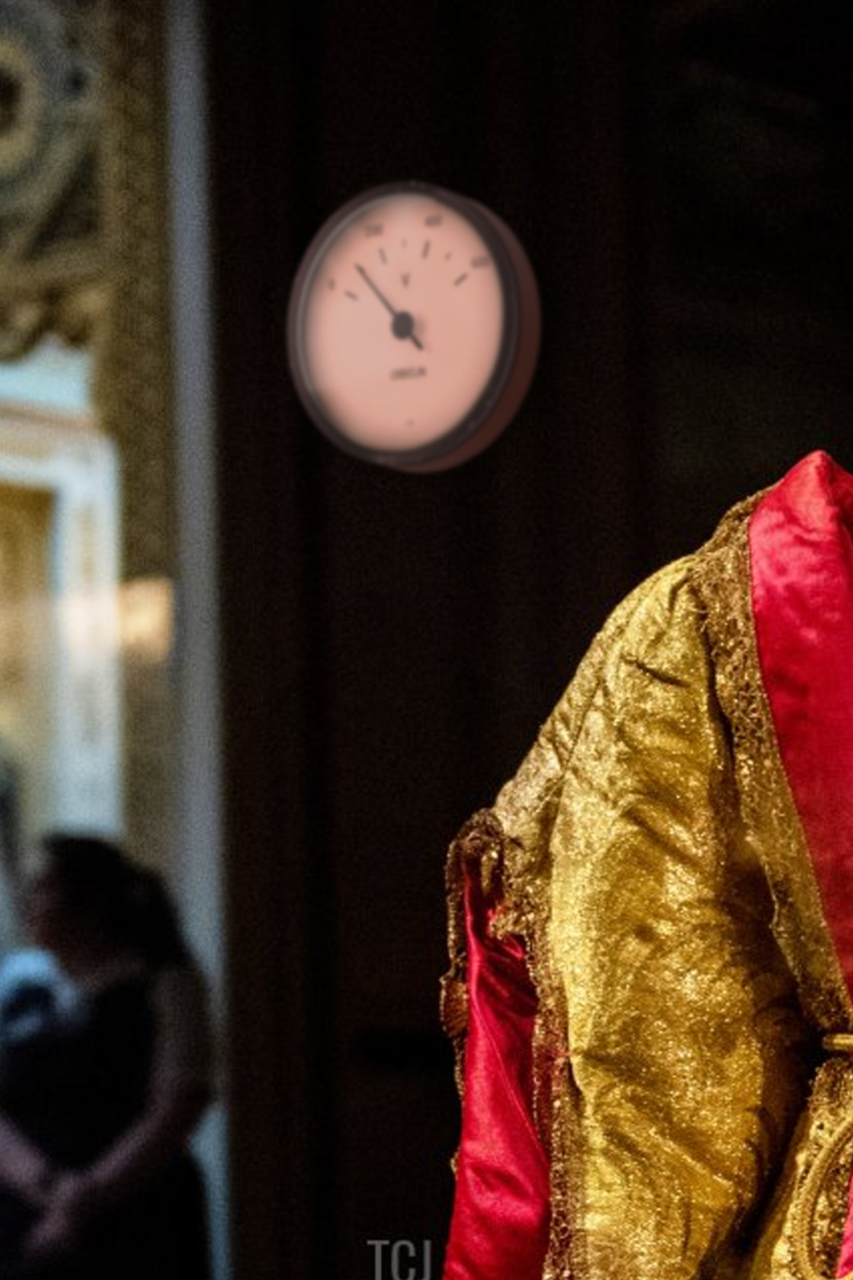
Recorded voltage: 100 V
